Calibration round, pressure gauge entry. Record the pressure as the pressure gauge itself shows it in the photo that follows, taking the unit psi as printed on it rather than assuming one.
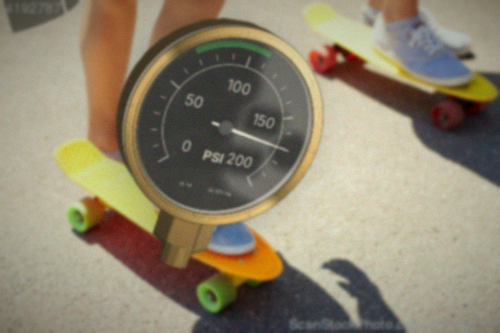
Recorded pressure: 170 psi
